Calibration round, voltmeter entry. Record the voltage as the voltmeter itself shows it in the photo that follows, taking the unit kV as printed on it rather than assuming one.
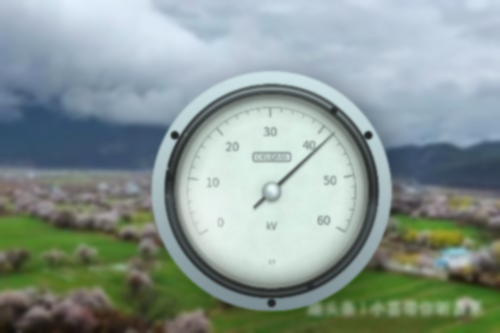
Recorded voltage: 42 kV
